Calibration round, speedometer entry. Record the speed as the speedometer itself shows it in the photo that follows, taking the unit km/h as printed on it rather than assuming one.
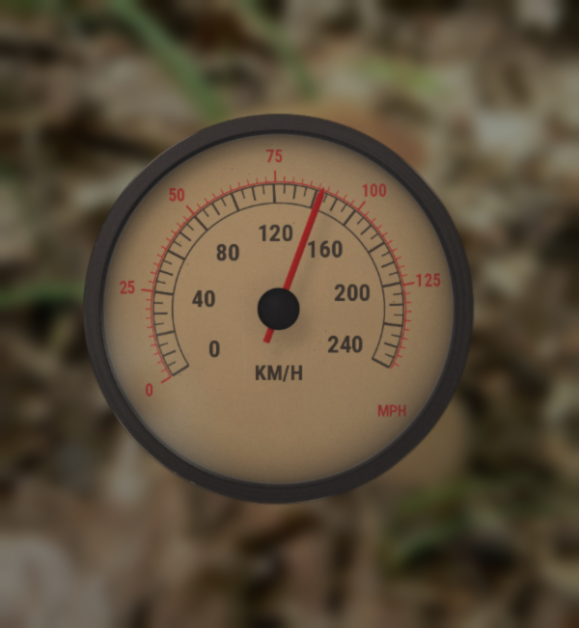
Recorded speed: 142.5 km/h
